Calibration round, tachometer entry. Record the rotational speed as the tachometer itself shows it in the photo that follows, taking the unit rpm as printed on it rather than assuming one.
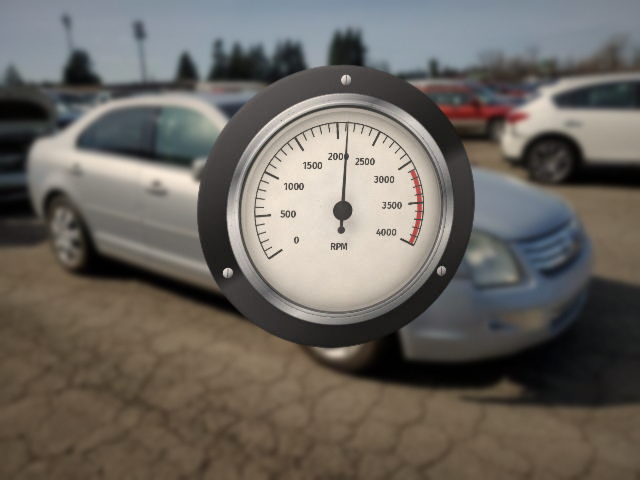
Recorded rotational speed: 2100 rpm
